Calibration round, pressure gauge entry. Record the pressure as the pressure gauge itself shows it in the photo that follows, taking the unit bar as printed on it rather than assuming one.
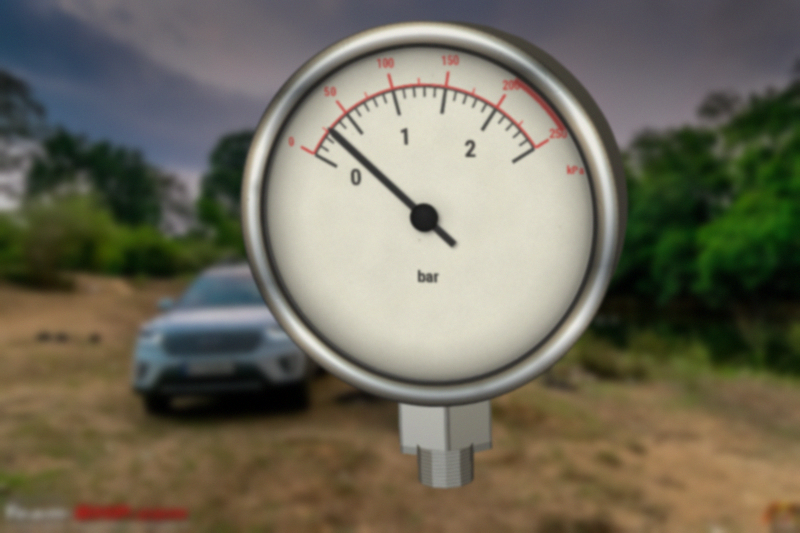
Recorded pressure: 0.3 bar
